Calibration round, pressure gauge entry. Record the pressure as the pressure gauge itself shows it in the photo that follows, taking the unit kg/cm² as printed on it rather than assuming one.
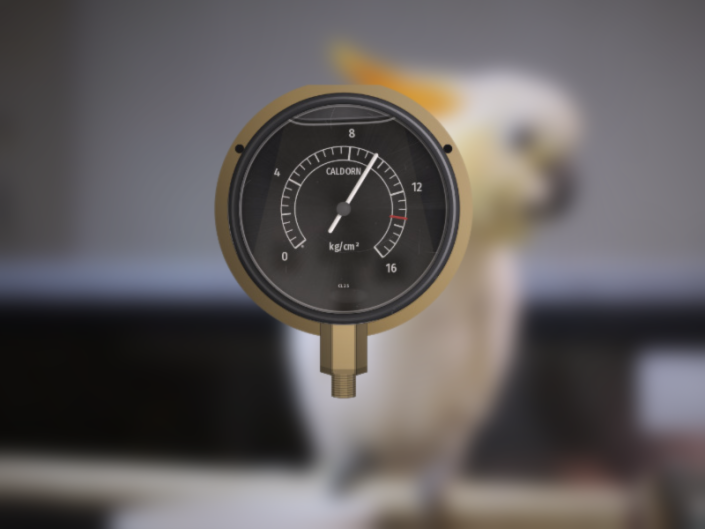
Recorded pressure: 9.5 kg/cm²
